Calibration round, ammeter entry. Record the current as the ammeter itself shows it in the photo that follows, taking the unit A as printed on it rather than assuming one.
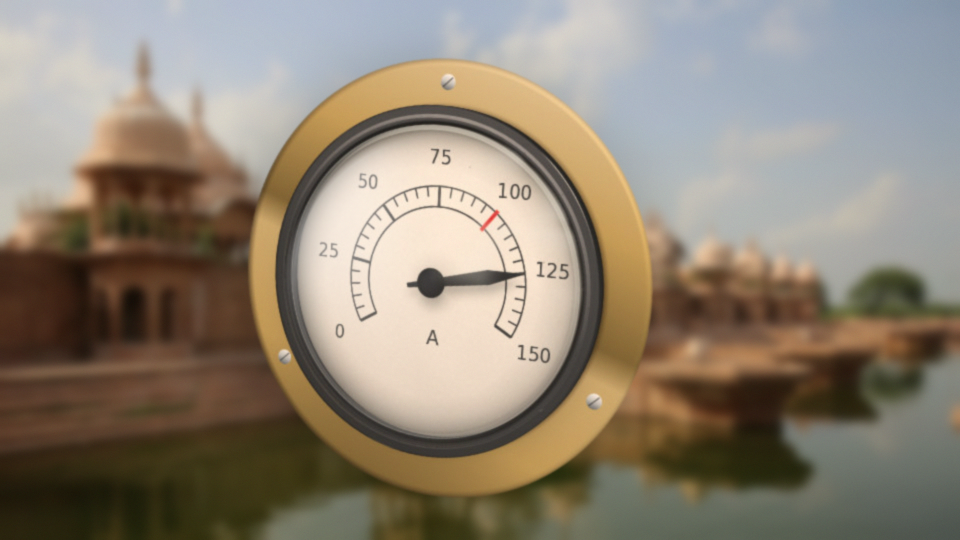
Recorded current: 125 A
